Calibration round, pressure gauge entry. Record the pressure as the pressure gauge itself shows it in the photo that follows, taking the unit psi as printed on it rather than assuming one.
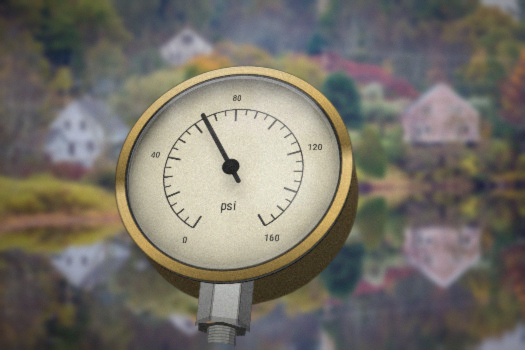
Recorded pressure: 65 psi
